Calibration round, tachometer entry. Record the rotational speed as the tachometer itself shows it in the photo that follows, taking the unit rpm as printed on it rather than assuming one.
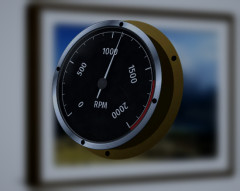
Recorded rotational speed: 1100 rpm
